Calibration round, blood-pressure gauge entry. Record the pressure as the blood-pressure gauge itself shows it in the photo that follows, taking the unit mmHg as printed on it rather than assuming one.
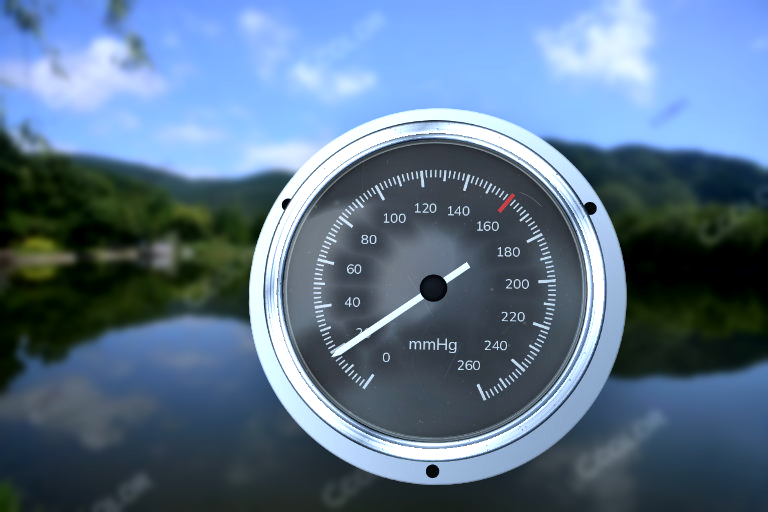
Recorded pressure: 18 mmHg
